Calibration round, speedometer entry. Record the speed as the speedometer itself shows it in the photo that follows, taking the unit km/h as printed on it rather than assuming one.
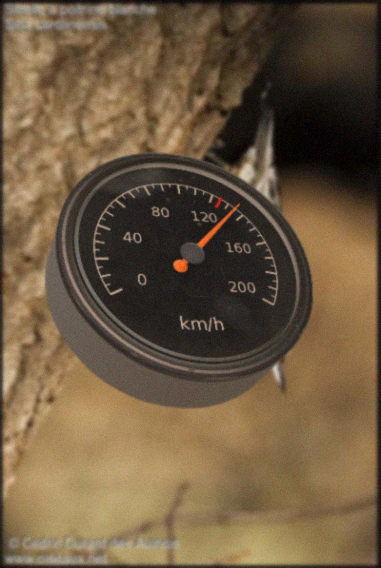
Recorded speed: 135 km/h
